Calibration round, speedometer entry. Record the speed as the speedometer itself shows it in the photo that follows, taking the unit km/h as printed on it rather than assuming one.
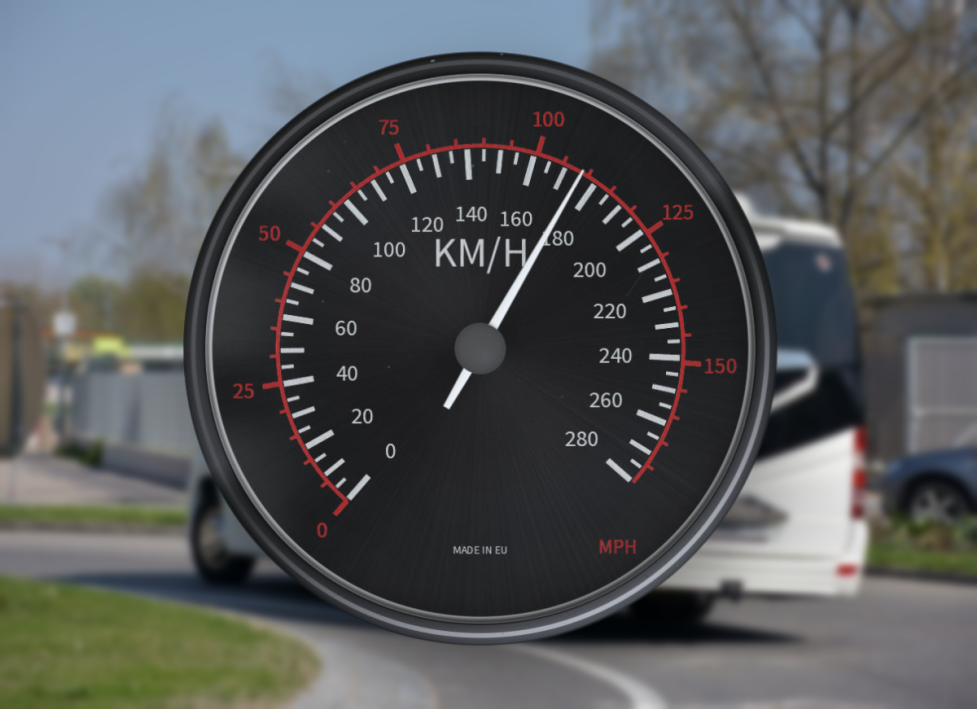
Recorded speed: 175 km/h
